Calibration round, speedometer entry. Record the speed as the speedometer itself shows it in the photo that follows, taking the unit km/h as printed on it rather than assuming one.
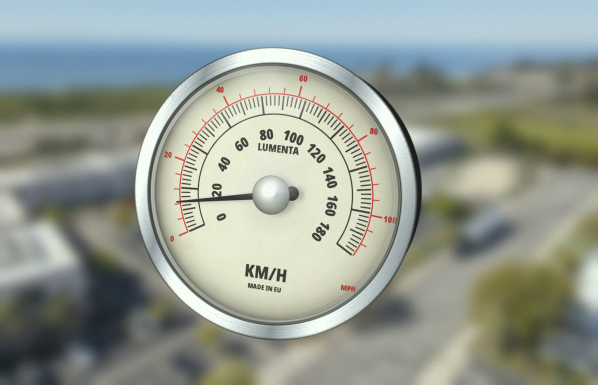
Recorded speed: 14 km/h
